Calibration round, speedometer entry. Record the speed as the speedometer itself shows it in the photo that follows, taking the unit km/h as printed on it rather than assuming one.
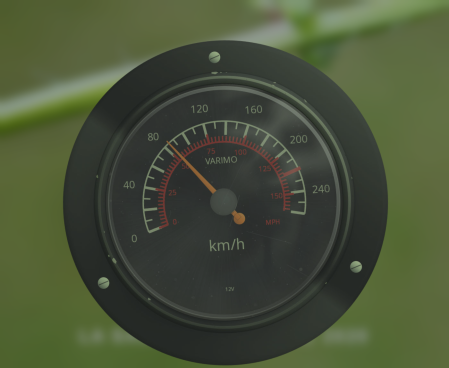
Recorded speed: 85 km/h
